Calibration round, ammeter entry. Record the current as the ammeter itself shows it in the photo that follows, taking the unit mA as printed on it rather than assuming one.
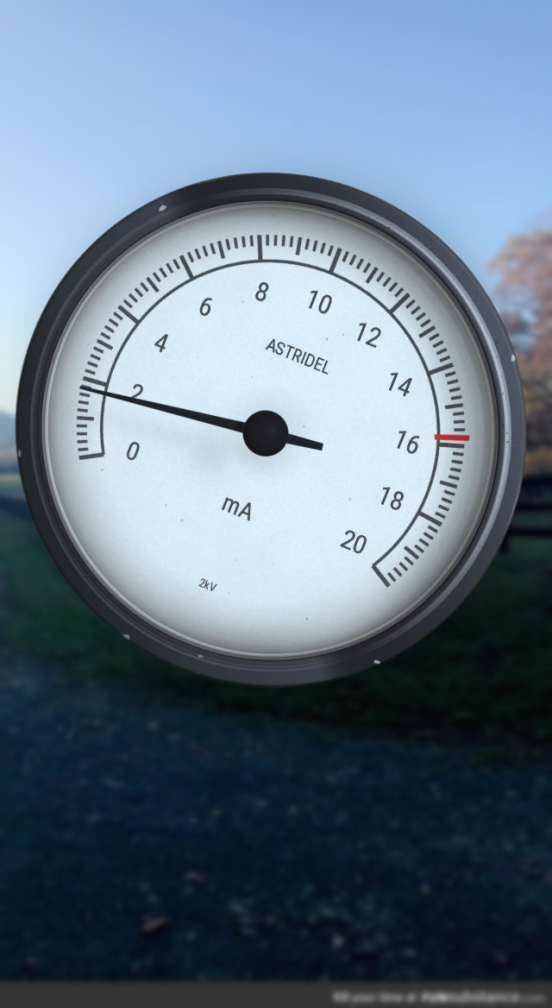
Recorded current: 1.8 mA
